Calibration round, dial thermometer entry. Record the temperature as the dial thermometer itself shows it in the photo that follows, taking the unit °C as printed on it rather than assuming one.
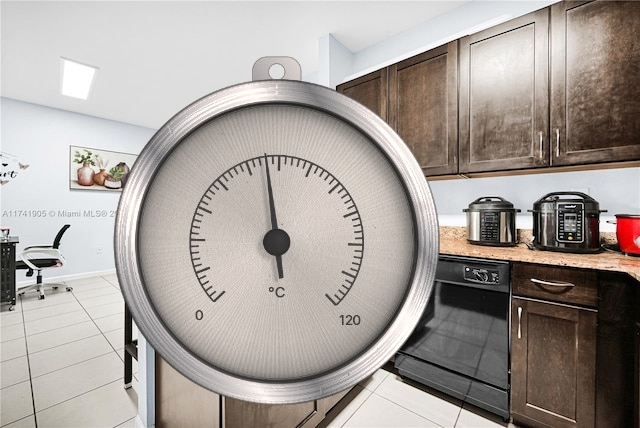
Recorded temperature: 56 °C
